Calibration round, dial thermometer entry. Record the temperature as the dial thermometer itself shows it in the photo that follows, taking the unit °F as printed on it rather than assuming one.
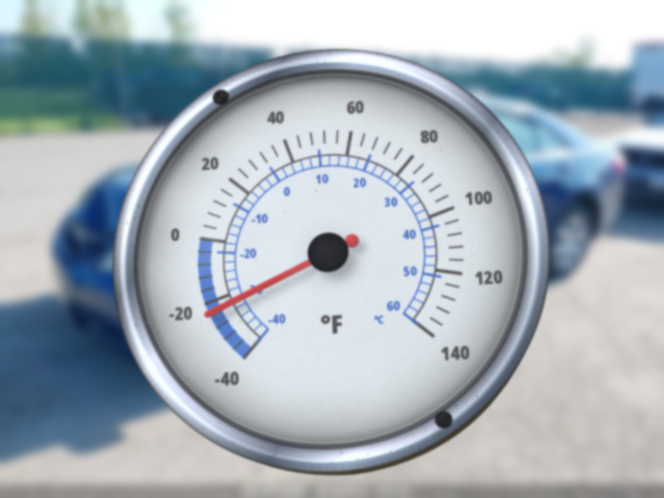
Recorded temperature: -24 °F
